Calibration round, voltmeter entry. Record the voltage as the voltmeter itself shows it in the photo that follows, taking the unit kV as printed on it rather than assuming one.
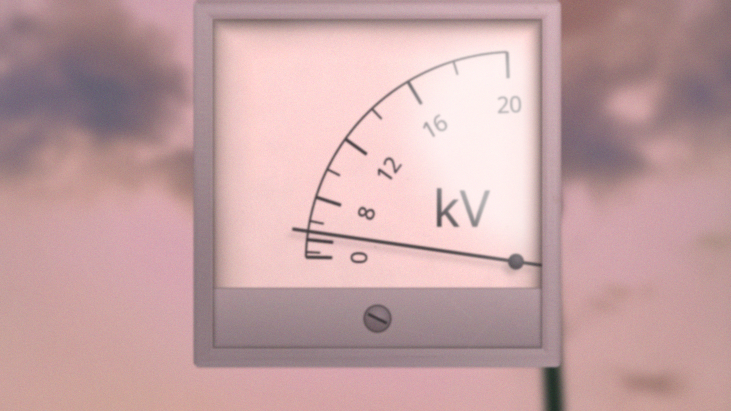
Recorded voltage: 5 kV
